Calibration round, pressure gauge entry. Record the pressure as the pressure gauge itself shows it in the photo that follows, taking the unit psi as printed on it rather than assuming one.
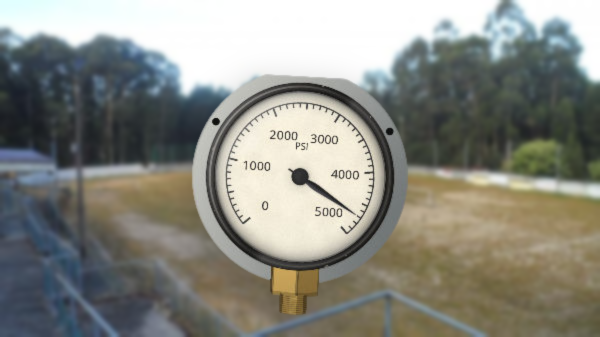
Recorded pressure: 4700 psi
